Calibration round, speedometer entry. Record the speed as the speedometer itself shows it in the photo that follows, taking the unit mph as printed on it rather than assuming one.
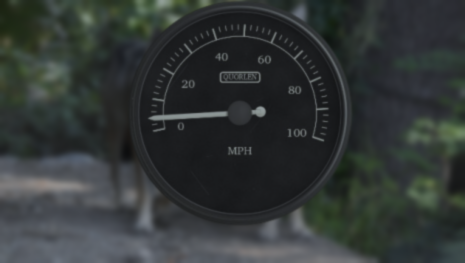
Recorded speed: 4 mph
